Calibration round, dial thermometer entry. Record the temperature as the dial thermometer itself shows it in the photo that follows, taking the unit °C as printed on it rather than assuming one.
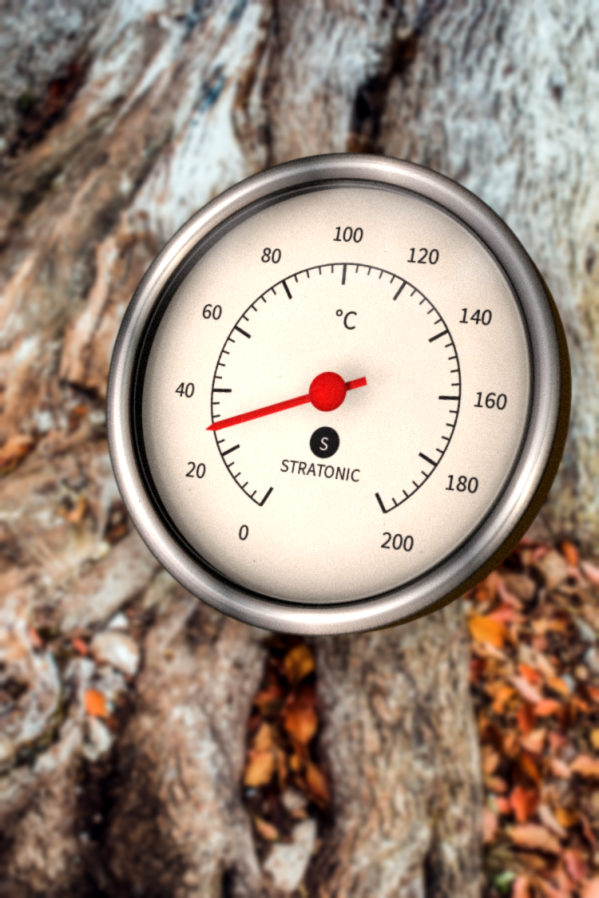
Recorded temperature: 28 °C
